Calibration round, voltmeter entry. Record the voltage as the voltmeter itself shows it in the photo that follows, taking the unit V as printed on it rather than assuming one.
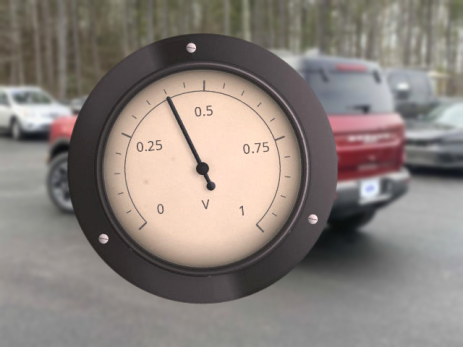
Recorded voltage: 0.4 V
